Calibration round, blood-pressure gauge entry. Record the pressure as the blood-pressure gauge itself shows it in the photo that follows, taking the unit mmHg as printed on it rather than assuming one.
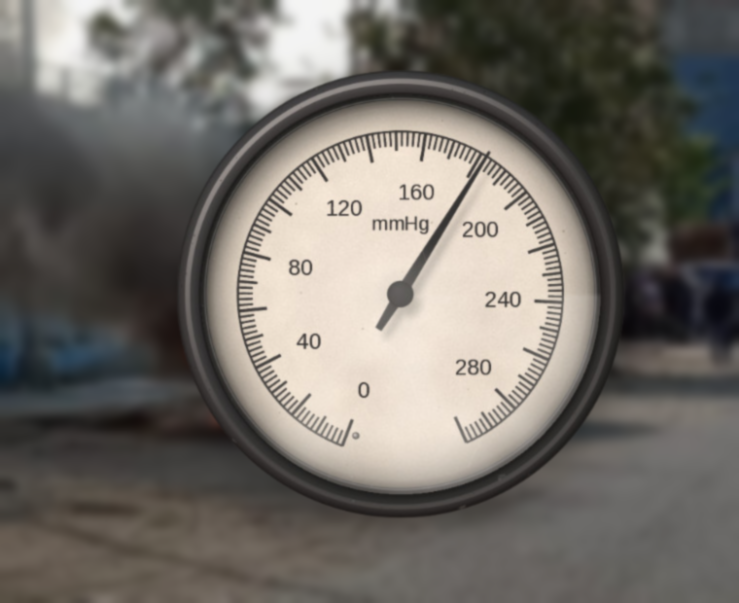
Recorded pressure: 182 mmHg
